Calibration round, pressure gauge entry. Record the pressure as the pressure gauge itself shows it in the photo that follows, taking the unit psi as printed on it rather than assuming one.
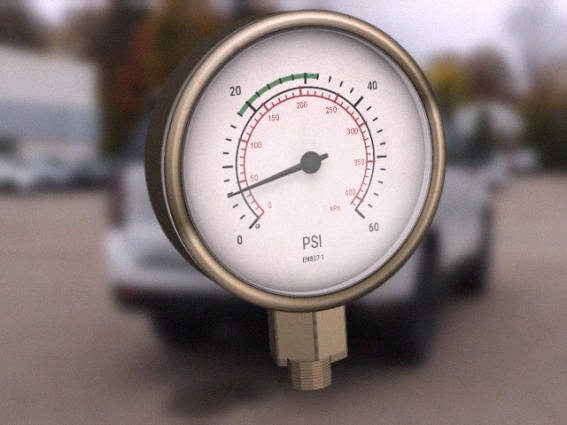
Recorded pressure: 6 psi
